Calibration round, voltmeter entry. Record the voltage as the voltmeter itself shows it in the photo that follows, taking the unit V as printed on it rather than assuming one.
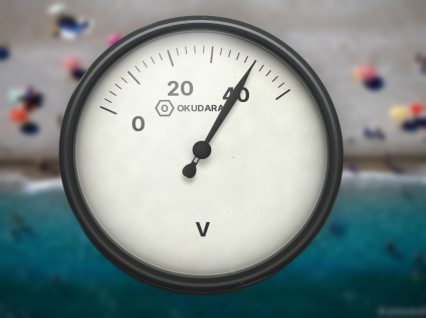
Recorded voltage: 40 V
